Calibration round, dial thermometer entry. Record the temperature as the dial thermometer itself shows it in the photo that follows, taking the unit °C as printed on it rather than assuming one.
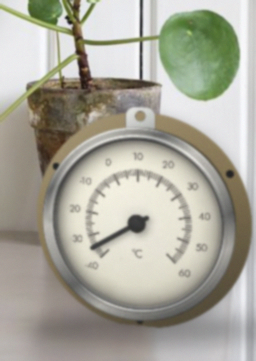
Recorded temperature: -35 °C
